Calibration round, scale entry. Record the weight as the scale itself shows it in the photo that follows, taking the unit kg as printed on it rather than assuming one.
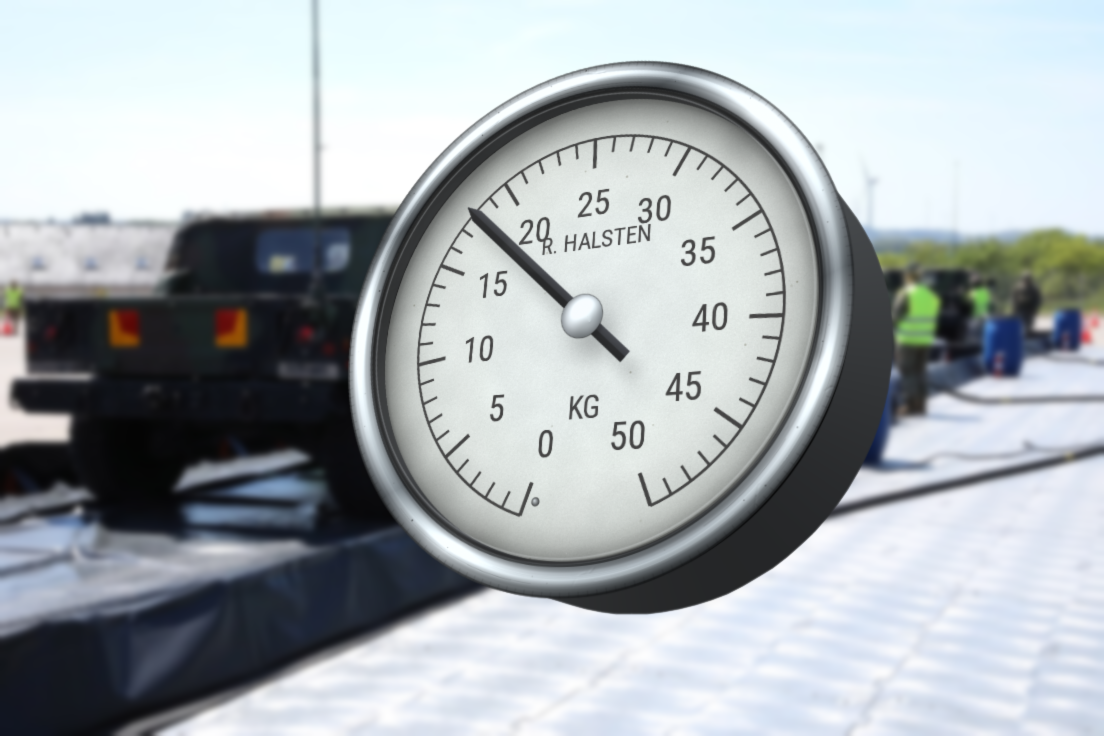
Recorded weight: 18 kg
